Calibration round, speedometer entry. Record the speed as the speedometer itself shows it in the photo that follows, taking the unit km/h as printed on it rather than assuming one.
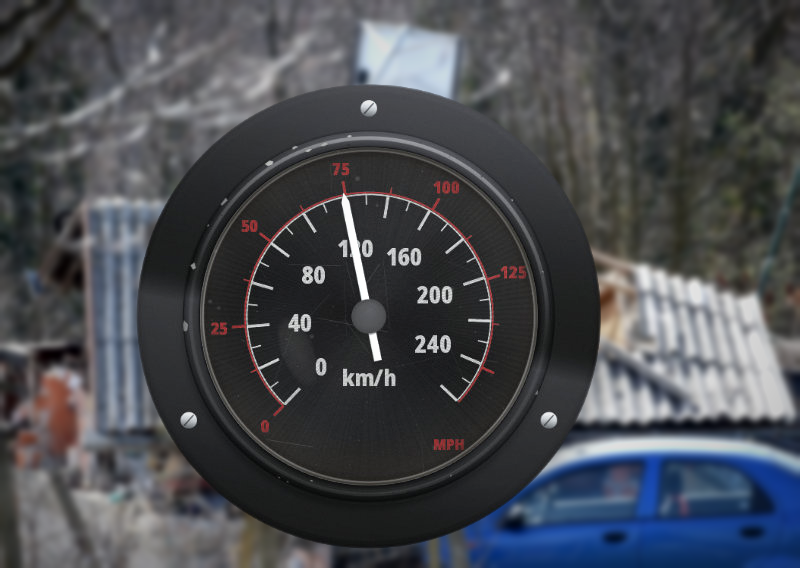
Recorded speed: 120 km/h
